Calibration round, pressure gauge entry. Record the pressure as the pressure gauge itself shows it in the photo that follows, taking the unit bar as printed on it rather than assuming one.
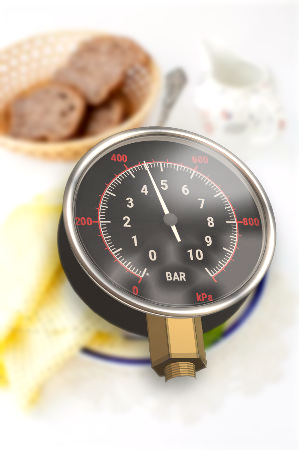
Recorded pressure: 4.5 bar
